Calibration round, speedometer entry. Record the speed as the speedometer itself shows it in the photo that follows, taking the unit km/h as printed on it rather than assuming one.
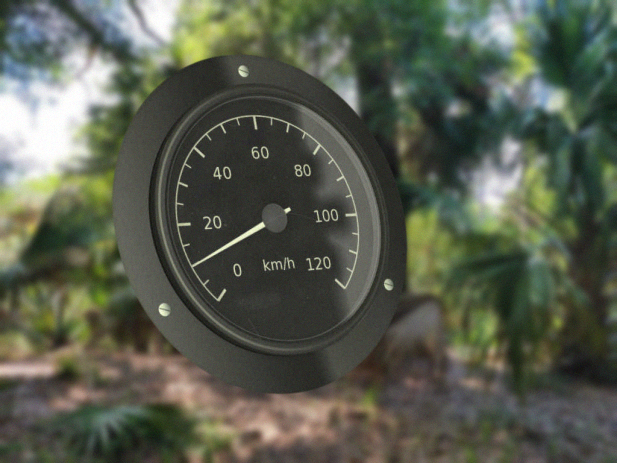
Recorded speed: 10 km/h
